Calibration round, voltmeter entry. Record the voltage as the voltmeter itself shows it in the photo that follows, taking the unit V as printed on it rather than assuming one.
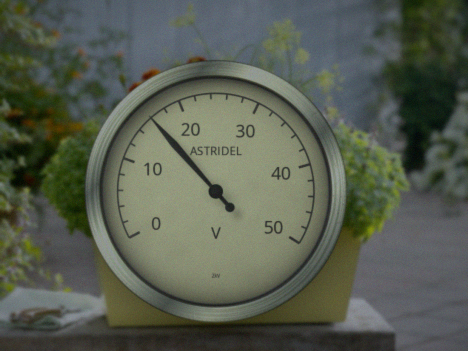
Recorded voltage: 16 V
